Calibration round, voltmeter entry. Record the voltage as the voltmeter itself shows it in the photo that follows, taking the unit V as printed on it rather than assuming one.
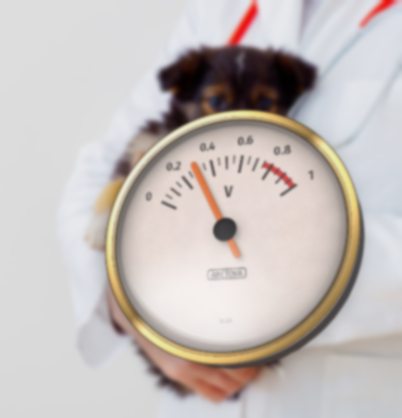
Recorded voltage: 0.3 V
